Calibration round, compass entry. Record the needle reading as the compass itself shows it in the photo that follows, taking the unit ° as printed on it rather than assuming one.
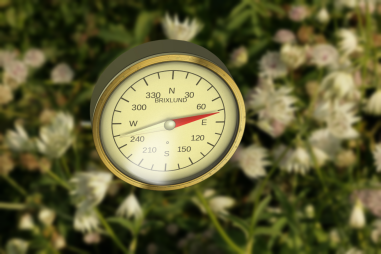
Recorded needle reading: 75 °
